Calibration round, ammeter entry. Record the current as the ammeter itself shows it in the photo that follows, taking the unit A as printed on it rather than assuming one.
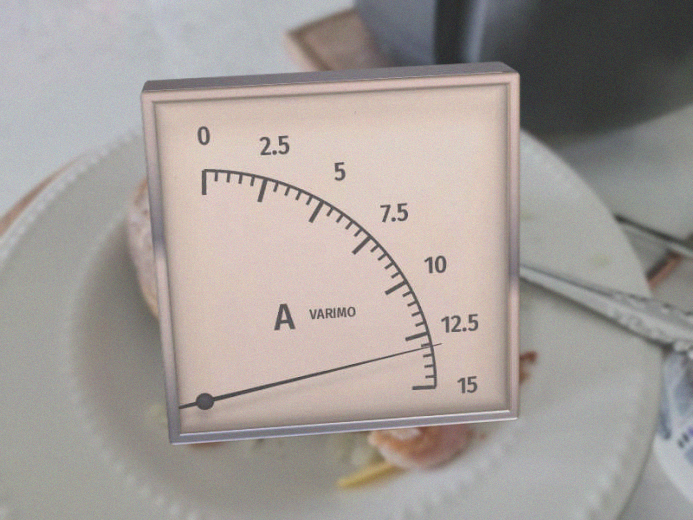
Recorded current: 13 A
